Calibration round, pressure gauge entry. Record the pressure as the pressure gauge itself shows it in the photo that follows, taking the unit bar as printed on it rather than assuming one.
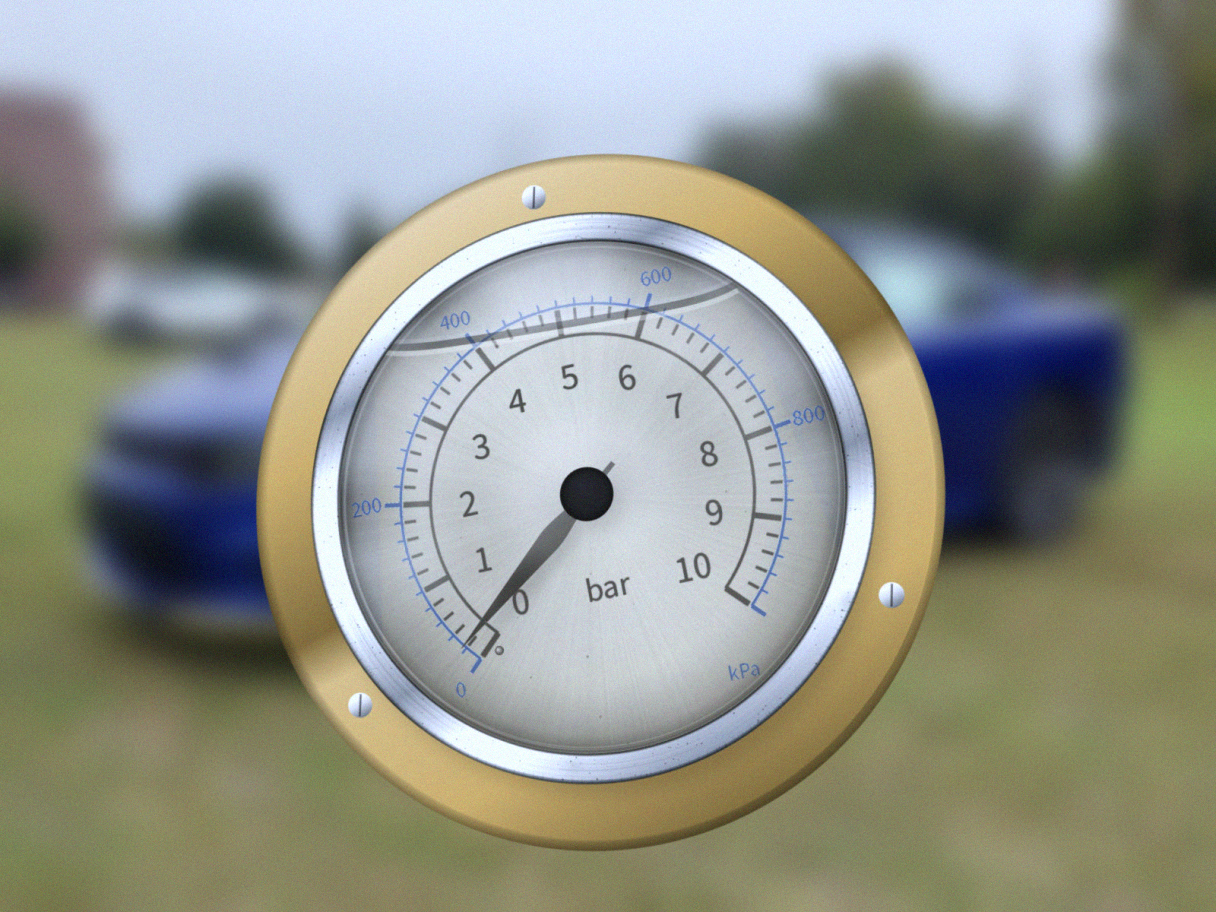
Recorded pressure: 0.2 bar
